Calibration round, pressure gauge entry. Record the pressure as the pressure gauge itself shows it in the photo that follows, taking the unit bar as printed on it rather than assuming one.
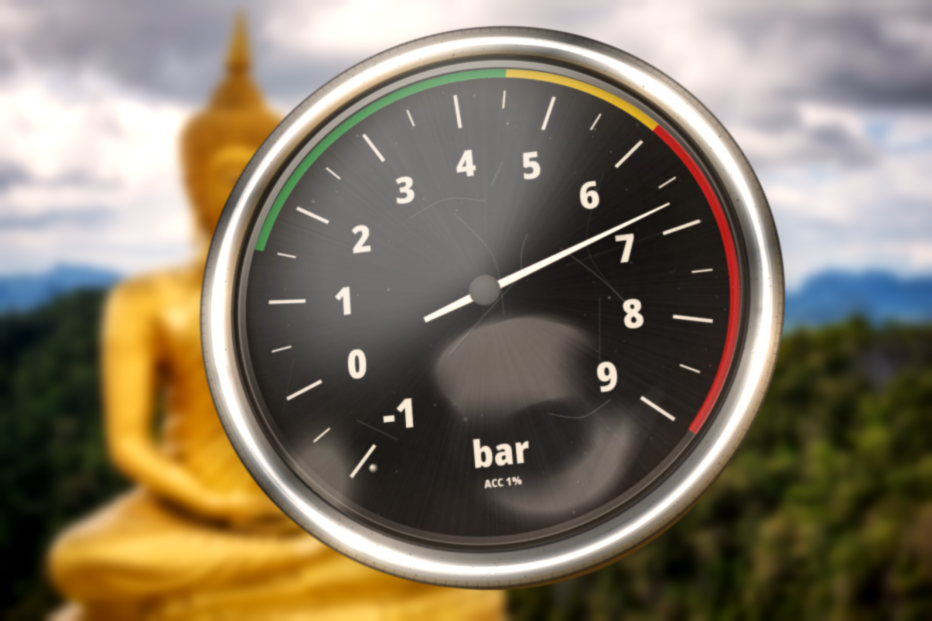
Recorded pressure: 6.75 bar
